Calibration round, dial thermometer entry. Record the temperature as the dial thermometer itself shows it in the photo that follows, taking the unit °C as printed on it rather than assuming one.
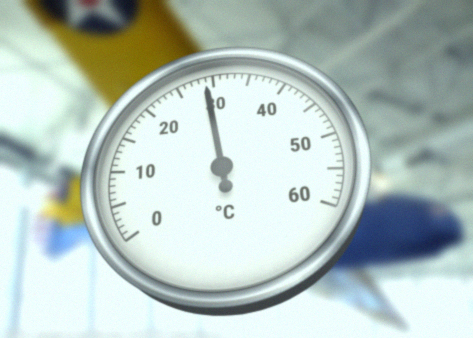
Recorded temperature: 29 °C
